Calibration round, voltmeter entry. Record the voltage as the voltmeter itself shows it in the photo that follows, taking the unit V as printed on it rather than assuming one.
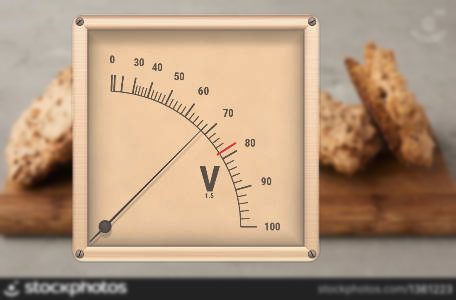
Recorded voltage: 68 V
